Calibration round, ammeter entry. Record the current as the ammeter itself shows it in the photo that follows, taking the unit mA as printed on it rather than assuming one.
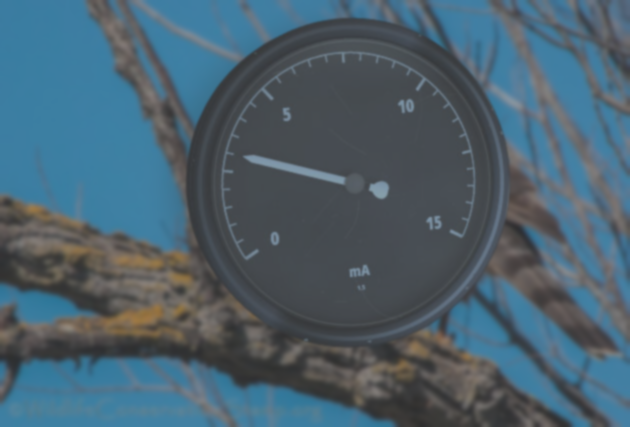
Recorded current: 3 mA
